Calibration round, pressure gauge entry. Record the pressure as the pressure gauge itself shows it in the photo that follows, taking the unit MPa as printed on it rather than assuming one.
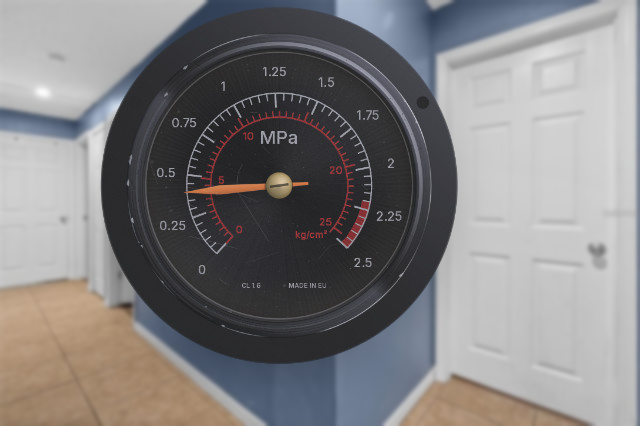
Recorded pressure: 0.4 MPa
